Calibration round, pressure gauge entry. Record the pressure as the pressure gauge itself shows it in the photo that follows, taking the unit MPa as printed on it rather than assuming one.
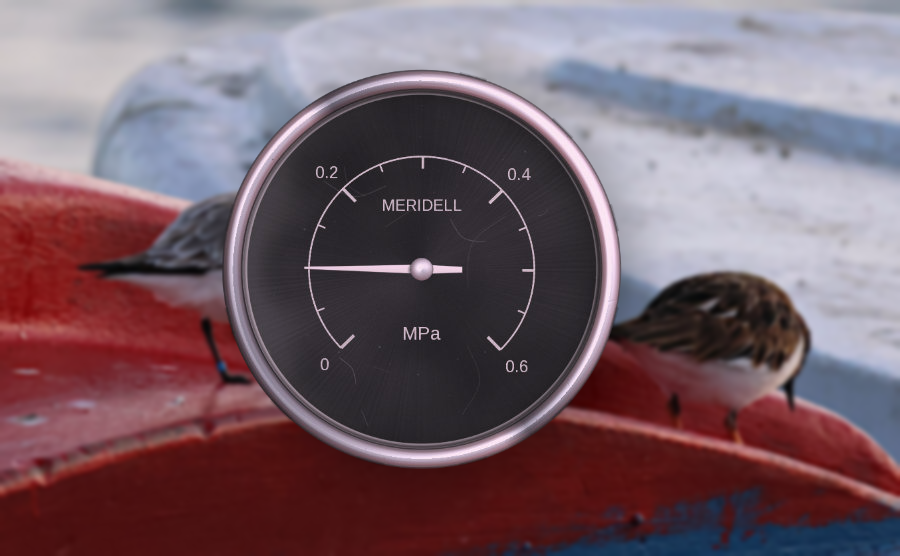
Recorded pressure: 0.1 MPa
